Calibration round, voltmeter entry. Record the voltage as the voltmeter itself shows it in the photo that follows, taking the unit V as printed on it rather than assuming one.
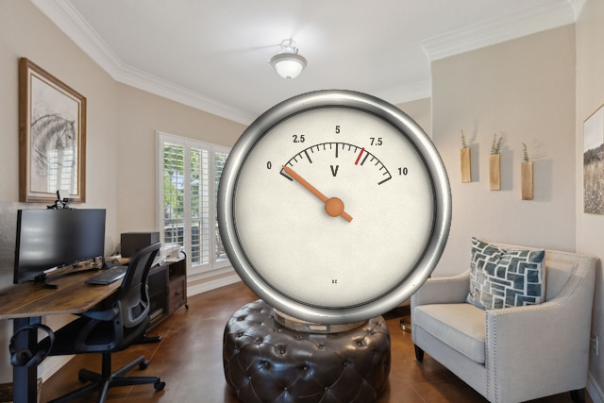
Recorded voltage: 0.5 V
